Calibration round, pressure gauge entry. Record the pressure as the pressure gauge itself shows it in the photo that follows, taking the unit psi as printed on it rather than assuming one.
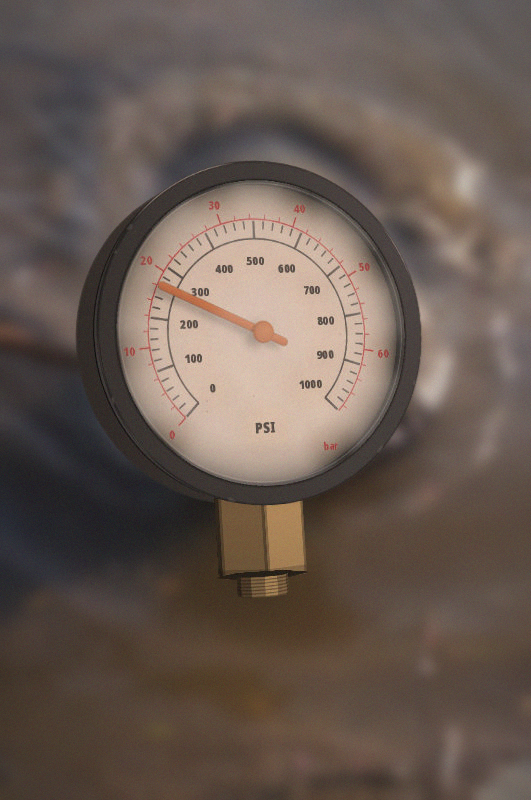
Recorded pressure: 260 psi
